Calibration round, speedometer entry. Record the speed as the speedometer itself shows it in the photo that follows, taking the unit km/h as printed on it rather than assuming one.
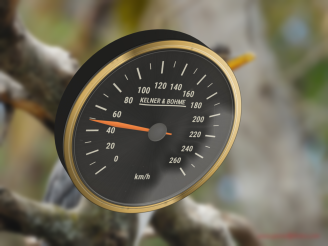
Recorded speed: 50 km/h
